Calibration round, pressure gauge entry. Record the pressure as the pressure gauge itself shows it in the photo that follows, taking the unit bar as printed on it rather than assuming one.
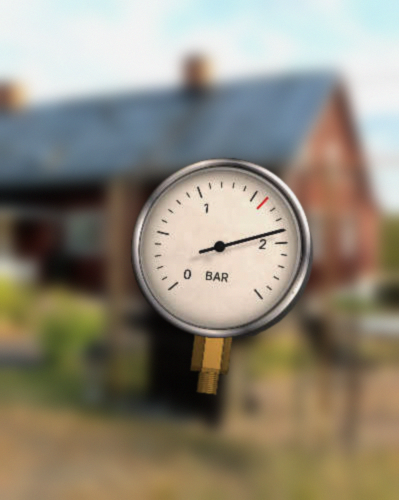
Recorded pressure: 1.9 bar
